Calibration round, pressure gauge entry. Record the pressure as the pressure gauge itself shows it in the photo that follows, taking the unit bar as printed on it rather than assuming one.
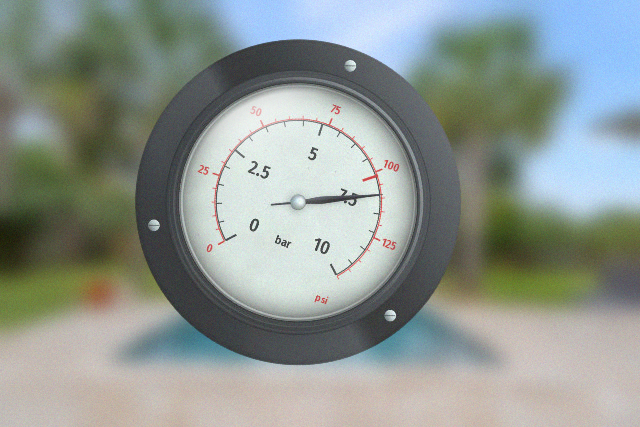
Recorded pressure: 7.5 bar
